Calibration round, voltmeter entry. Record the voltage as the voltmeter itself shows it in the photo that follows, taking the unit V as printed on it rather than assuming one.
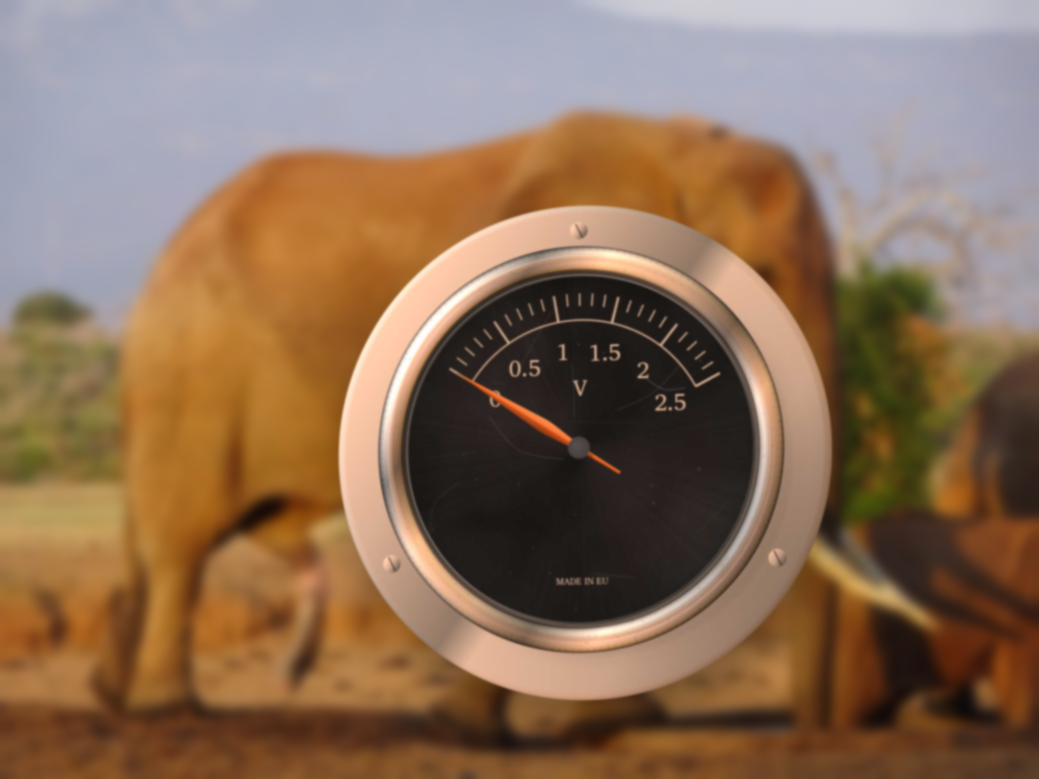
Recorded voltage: 0 V
